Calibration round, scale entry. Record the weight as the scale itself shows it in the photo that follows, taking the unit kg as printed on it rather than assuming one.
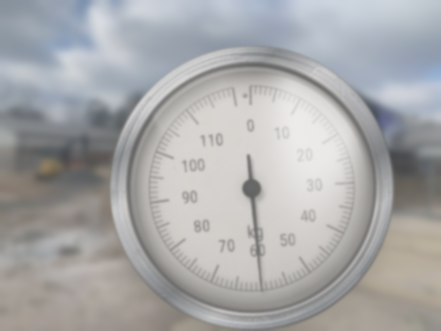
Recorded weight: 60 kg
